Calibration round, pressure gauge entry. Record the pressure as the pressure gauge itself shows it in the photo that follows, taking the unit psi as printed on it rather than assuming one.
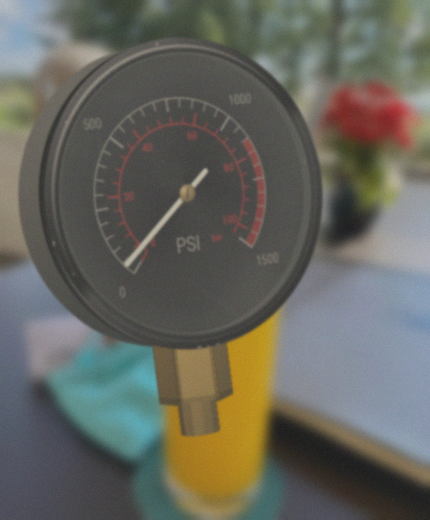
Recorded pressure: 50 psi
